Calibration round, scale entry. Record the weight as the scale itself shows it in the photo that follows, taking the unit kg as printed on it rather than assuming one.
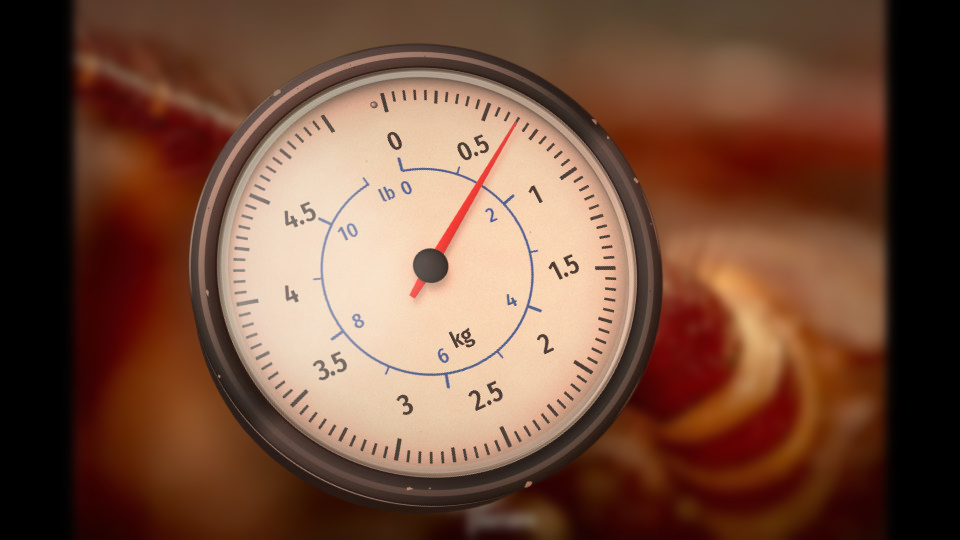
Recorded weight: 0.65 kg
